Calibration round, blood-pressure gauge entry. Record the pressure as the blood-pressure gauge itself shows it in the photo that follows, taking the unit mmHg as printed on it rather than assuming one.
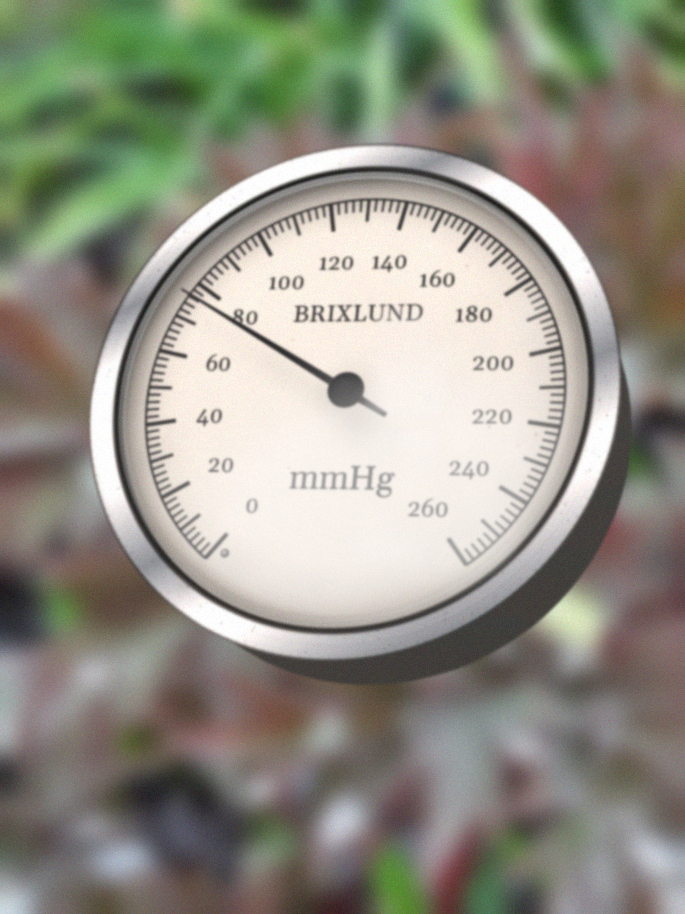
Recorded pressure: 76 mmHg
